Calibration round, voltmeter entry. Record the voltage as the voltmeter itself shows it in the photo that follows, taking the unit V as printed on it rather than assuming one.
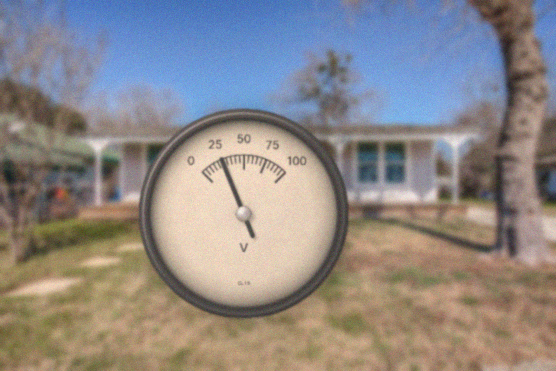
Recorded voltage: 25 V
